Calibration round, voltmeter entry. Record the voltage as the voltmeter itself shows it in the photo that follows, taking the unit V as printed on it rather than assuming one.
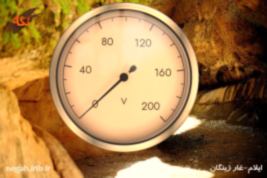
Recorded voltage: 0 V
